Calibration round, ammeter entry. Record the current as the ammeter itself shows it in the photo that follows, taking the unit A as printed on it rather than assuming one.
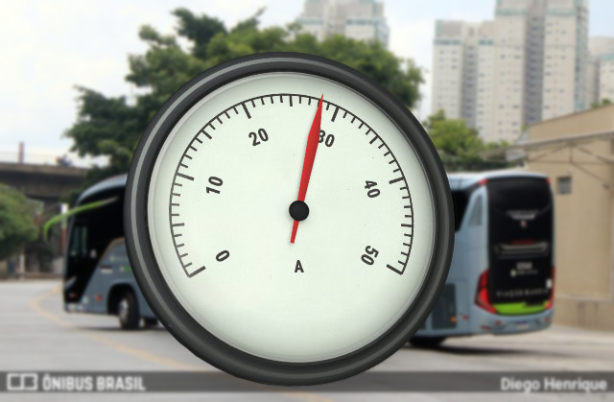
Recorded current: 28 A
